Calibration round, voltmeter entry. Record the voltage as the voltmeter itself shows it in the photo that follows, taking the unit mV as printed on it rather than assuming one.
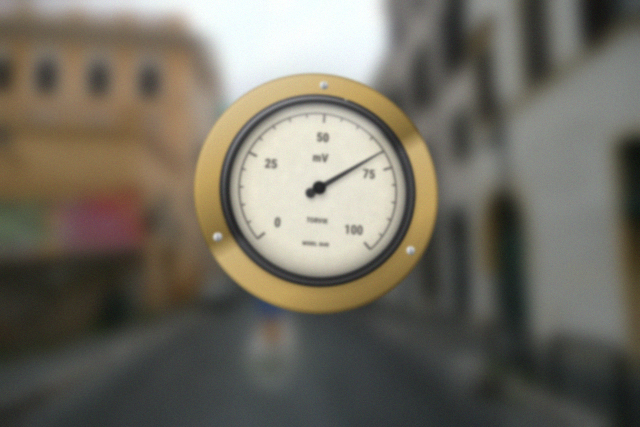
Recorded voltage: 70 mV
